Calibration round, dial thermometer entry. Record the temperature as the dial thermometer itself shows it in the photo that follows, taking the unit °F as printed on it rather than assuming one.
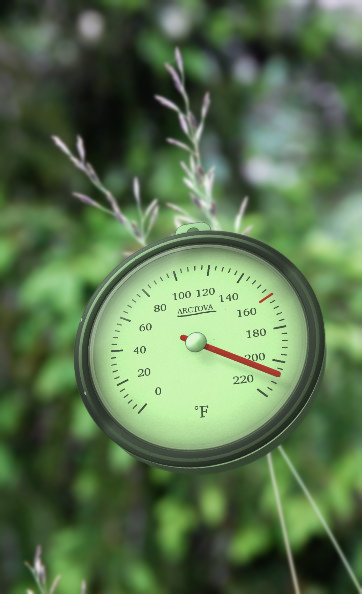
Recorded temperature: 208 °F
